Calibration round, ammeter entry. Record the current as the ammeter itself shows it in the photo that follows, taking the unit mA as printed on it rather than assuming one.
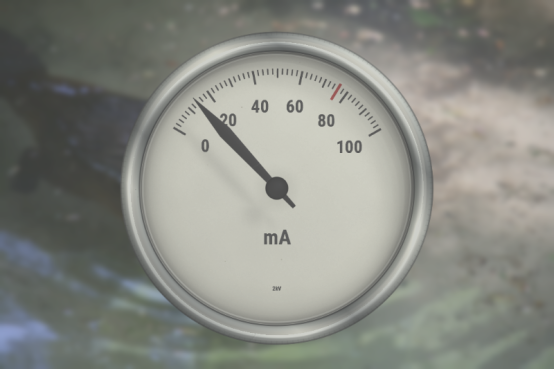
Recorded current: 14 mA
